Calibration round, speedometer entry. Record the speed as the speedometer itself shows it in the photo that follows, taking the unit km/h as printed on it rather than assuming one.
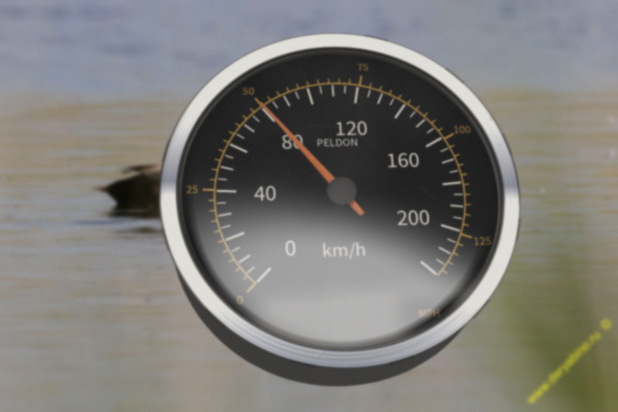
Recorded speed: 80 km/h
